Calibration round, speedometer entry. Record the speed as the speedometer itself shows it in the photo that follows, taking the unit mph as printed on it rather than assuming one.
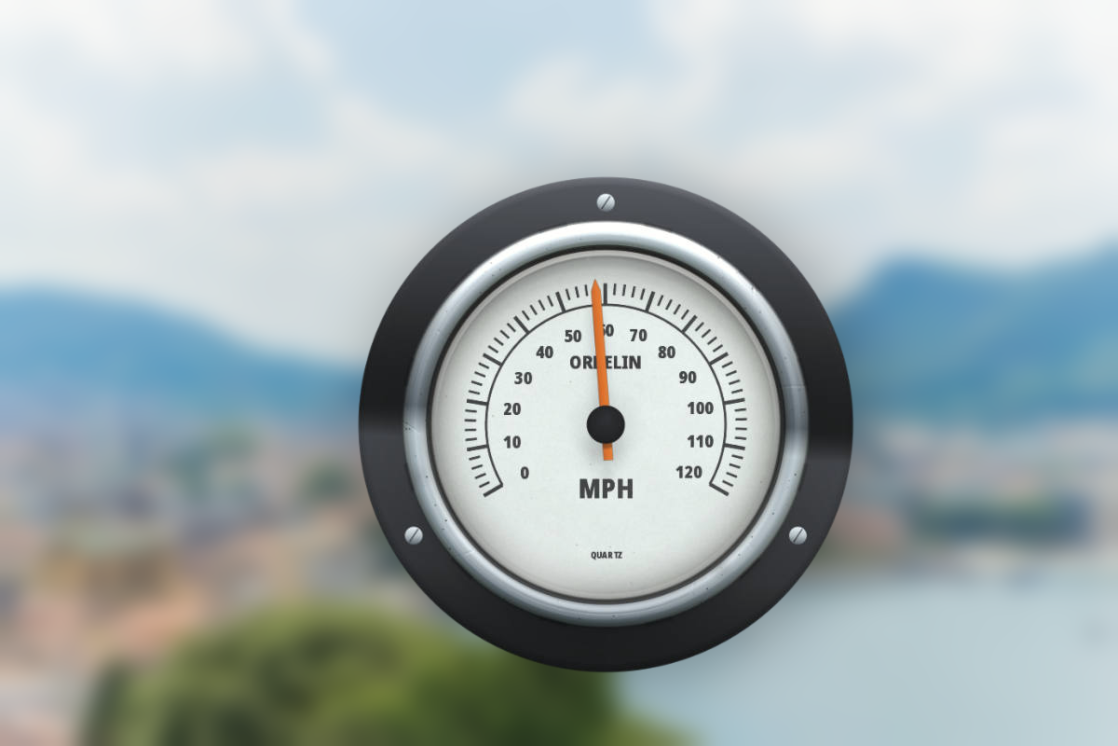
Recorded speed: 58 mph
